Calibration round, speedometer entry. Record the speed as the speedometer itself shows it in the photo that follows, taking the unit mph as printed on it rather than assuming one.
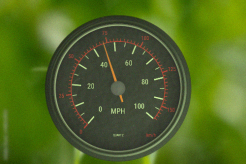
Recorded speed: 45 mph
